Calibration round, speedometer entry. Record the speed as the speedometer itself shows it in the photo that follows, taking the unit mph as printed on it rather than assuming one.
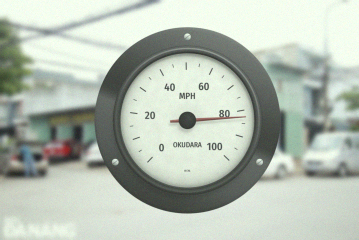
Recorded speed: 82.5 mph
